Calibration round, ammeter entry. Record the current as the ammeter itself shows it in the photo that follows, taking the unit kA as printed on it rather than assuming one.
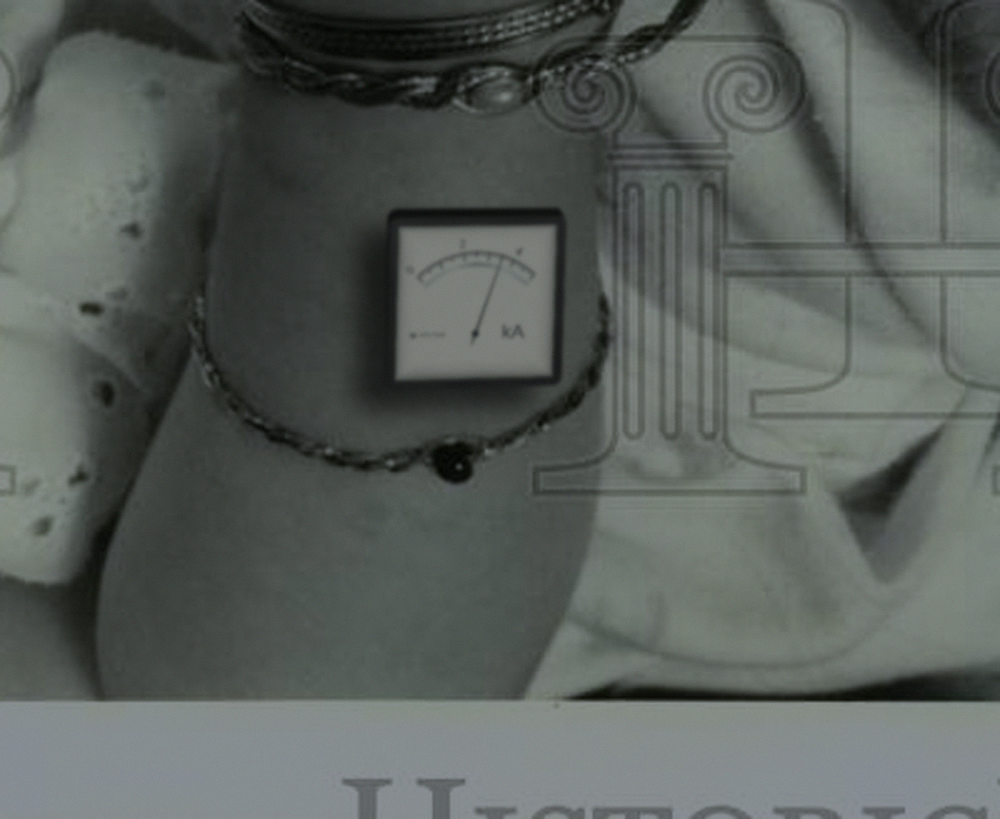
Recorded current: 3.5 kA
